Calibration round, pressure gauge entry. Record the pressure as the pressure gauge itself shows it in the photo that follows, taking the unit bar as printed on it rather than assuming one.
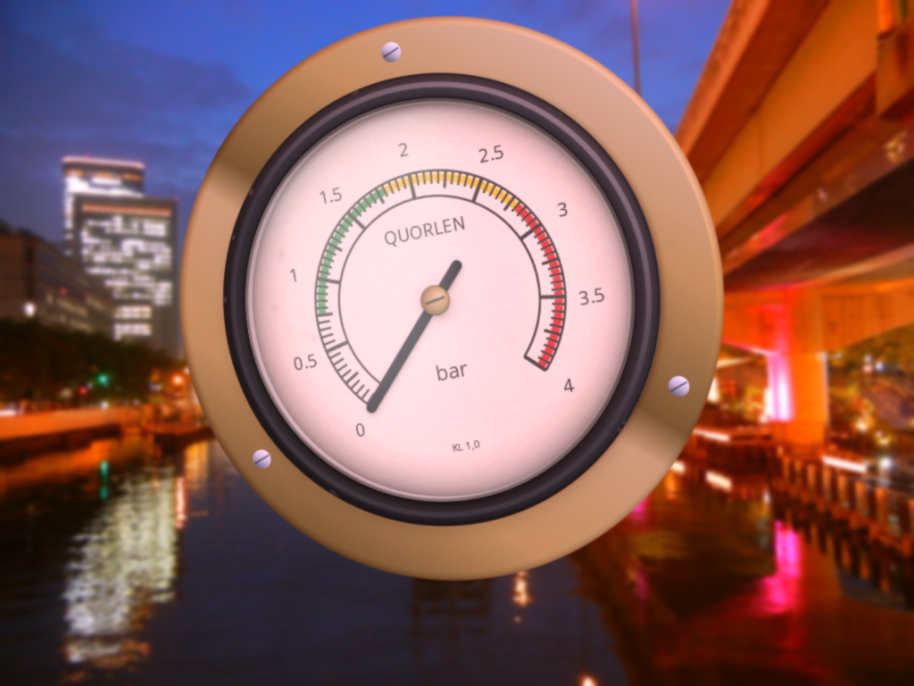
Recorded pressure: 0 bar
